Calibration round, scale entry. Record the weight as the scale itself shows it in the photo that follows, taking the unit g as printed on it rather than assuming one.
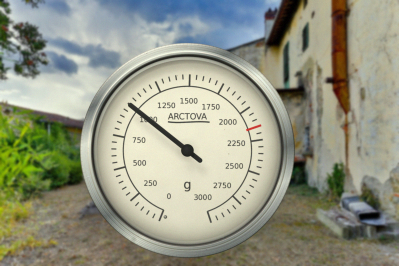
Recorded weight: 1000 g
